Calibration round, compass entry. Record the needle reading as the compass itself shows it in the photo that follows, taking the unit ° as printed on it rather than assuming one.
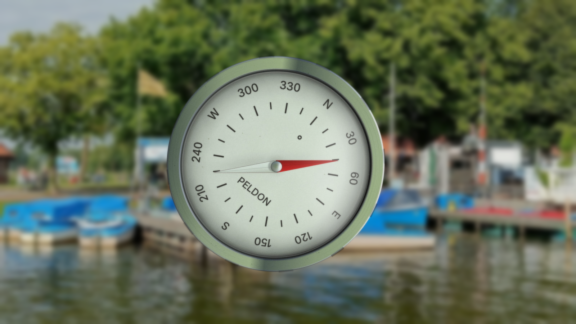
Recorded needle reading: 45 °
